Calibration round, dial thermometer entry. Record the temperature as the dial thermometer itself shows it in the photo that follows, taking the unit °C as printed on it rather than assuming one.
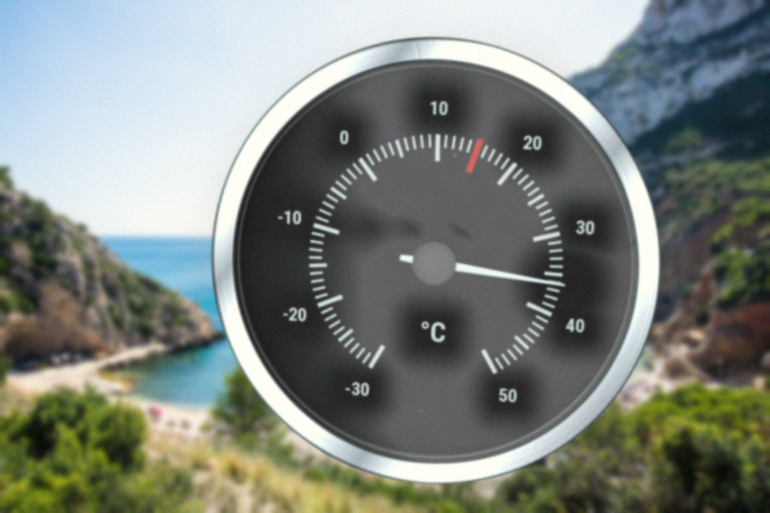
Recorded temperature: 36 °C
